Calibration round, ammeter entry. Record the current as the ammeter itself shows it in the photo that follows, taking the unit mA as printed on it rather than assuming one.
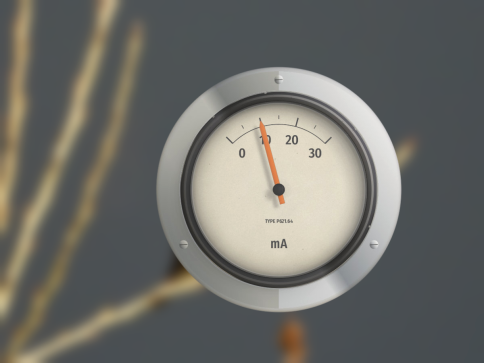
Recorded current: 10 mA
